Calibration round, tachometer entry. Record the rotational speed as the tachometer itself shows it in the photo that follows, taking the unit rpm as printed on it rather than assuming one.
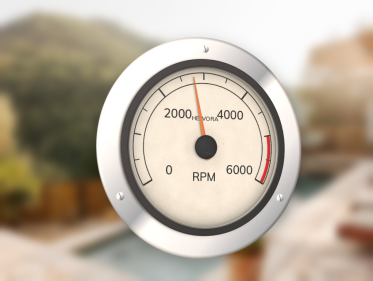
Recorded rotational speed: 2750 rpm
